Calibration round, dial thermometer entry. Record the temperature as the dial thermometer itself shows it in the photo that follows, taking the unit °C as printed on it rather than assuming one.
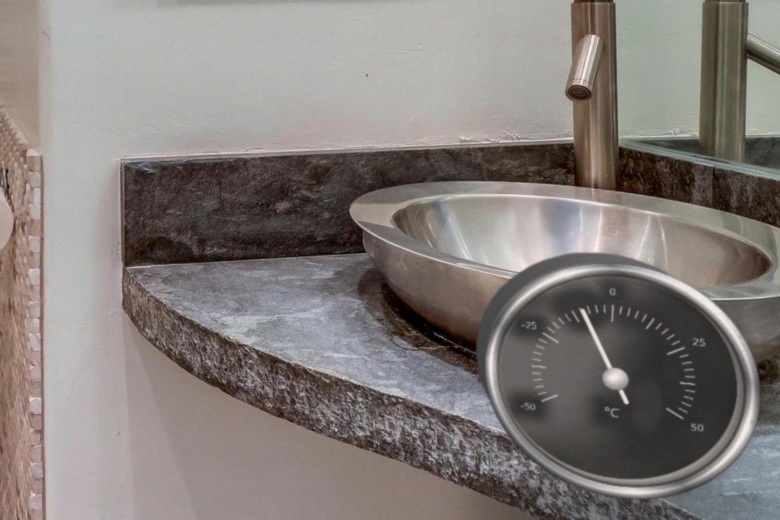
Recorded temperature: -10 °C
